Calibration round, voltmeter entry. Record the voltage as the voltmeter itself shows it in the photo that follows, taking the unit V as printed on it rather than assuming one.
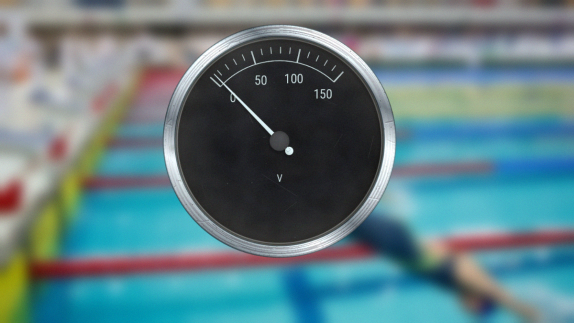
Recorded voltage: 5 V
